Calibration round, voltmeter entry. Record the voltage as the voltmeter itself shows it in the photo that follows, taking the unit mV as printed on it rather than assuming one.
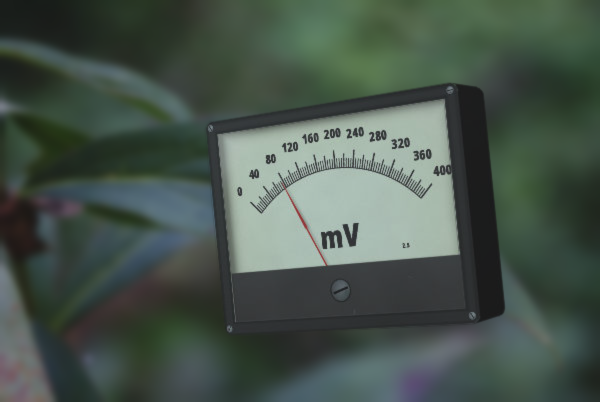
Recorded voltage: 80 mV
